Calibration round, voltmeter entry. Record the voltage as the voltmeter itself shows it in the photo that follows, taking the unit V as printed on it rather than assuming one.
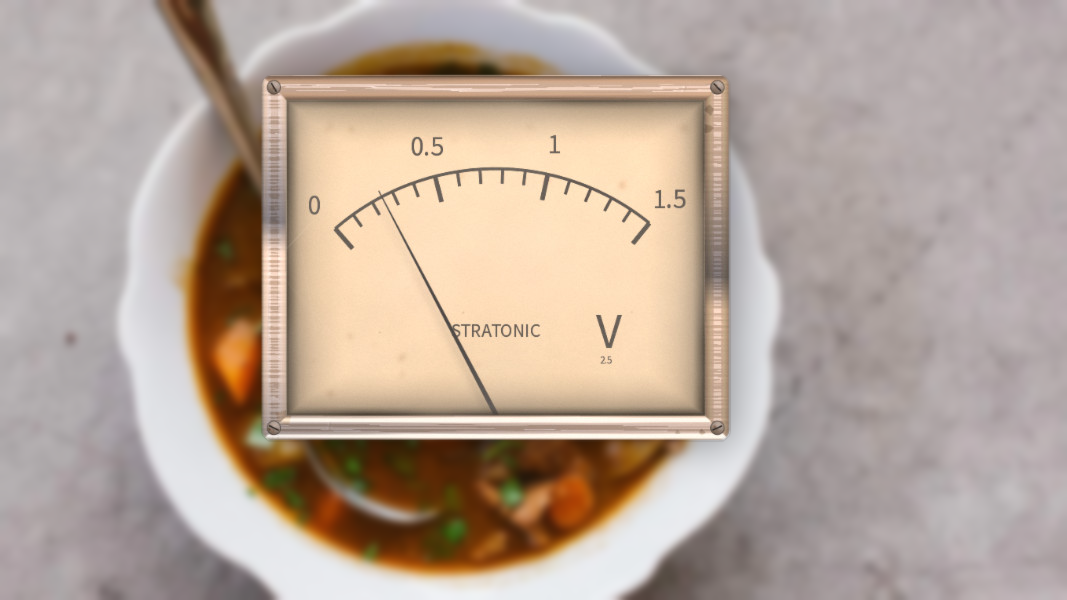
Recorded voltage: 0.25 V
